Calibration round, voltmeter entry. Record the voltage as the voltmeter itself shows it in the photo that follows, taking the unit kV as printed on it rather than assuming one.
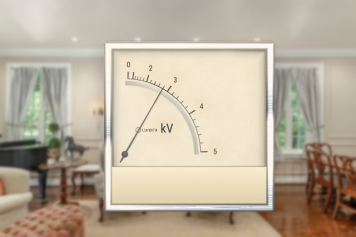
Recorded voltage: 2.8 kV
